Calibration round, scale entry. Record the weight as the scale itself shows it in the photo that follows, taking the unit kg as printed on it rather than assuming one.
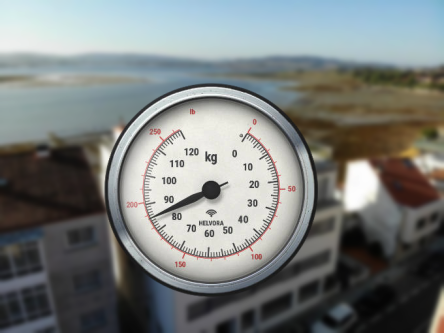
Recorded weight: 85 kg
